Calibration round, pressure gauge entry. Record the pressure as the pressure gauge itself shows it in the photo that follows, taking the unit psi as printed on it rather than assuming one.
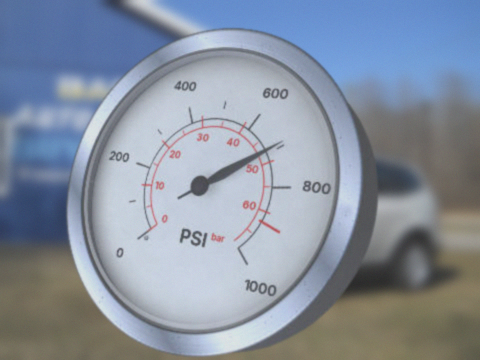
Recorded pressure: 700 psi
